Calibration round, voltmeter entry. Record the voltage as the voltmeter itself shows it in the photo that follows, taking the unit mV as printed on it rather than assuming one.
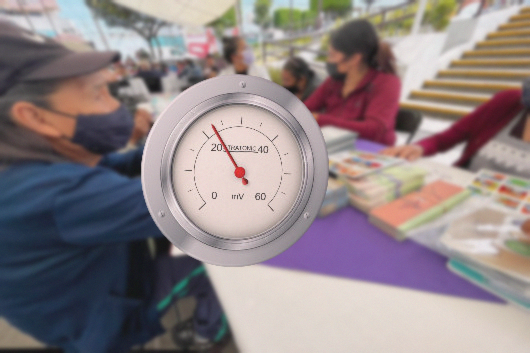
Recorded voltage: 22.5 mV
